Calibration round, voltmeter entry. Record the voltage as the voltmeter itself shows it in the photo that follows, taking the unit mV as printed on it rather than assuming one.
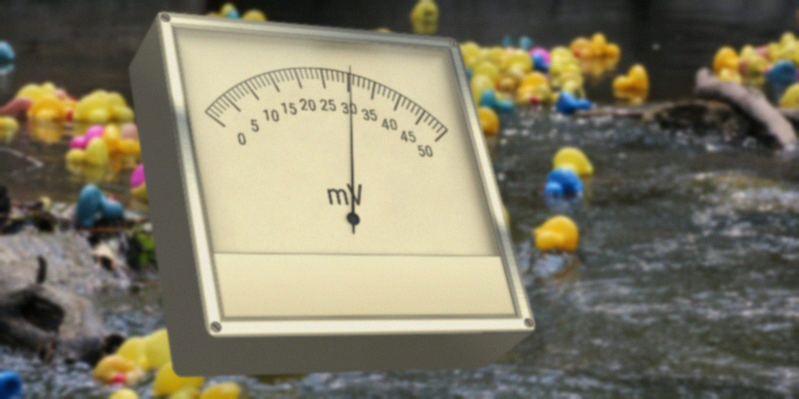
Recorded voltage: 30 mV
